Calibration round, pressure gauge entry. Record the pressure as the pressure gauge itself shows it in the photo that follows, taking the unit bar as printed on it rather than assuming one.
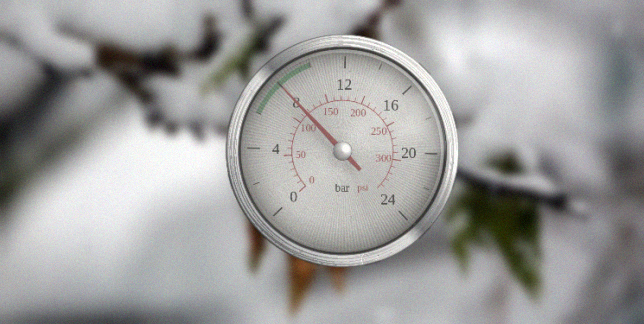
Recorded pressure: 8 bar
